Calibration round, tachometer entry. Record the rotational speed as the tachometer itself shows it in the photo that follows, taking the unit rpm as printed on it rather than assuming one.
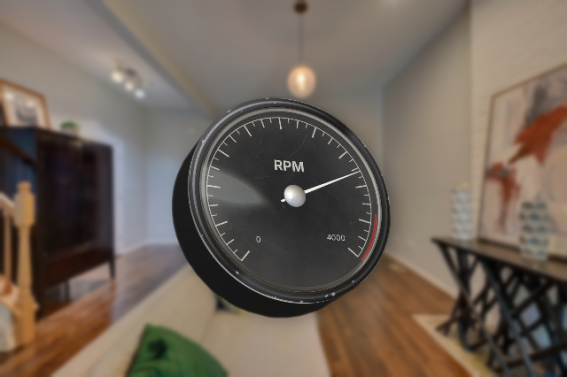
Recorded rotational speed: 3050 rpm
